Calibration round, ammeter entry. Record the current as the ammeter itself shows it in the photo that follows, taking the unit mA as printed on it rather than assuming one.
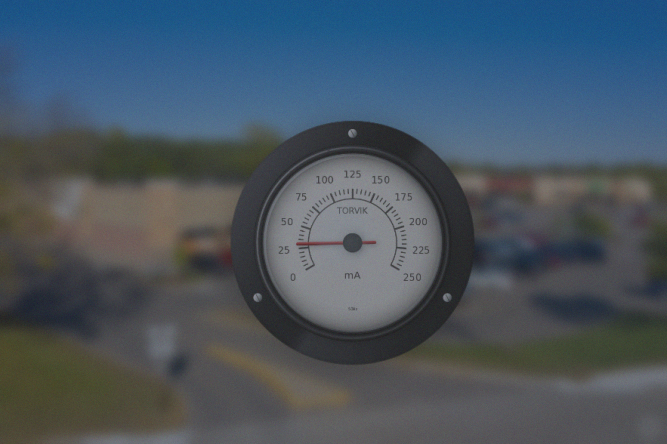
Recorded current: 30 mA
